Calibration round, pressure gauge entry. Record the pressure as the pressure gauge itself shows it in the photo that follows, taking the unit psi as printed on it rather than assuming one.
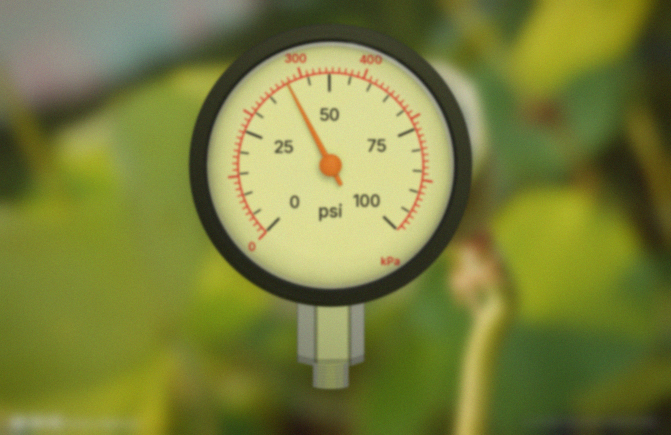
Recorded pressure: 40 psi
